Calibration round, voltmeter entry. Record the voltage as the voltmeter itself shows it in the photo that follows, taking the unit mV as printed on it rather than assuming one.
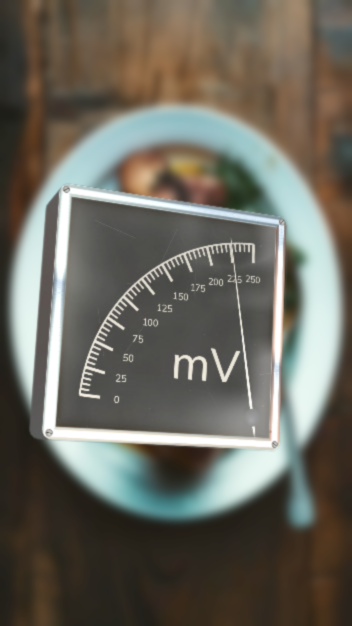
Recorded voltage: 225 mV
